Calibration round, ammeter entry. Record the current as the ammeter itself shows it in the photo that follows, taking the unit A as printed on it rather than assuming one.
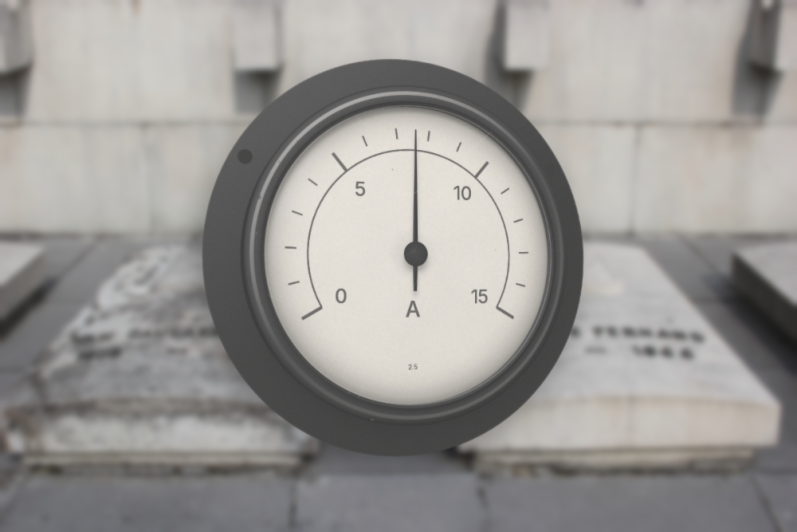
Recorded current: 7.5 A
